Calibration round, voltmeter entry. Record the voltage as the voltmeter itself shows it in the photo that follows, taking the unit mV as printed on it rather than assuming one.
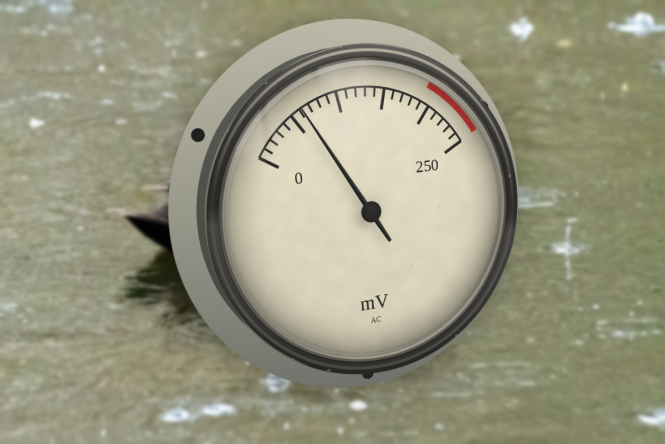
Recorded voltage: 60 mV
